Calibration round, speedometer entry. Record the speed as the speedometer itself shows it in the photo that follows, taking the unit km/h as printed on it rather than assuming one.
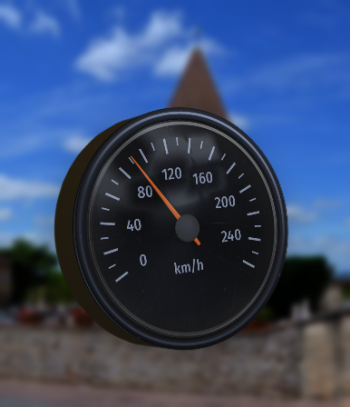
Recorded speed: 90 km/h
